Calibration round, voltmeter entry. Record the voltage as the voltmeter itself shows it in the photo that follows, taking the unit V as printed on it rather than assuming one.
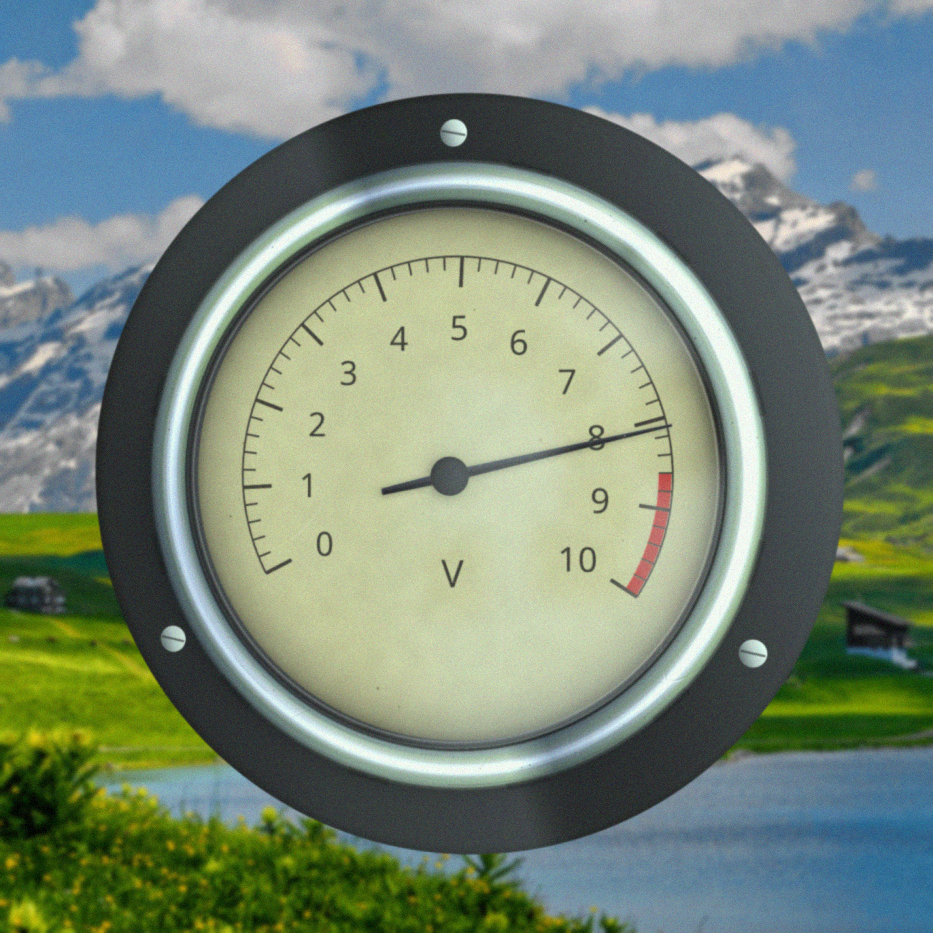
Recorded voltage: 8.1 V
